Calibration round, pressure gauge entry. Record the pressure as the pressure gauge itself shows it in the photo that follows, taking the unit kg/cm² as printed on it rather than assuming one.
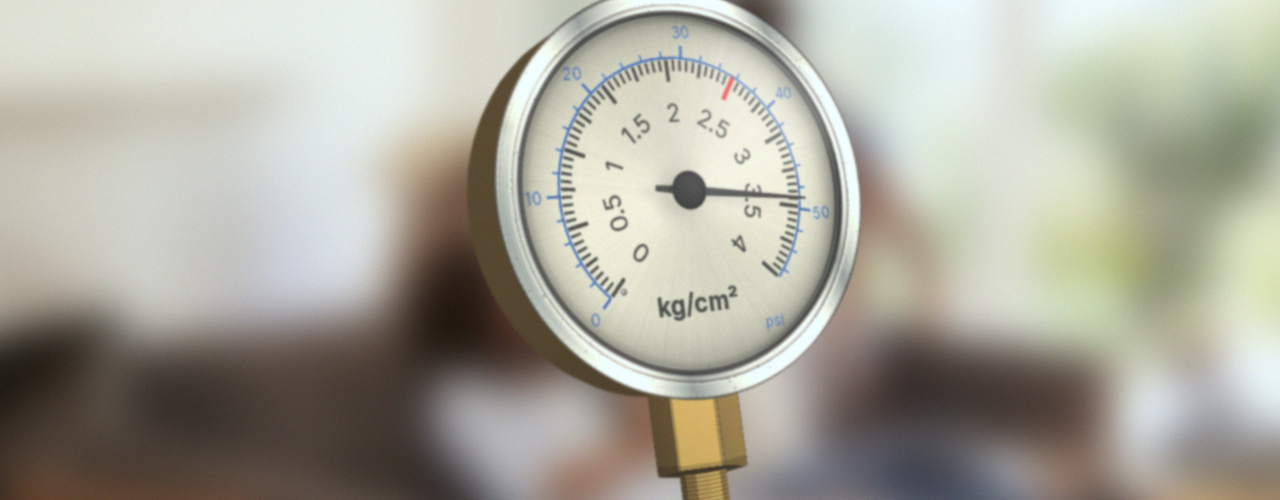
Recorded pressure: 3.45 kg/cm²
